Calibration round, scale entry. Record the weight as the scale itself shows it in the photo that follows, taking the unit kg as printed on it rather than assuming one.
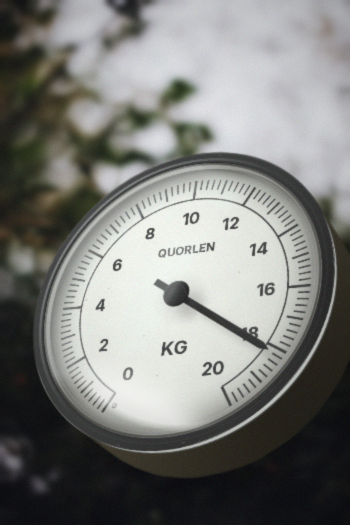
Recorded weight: 18.2 kg
